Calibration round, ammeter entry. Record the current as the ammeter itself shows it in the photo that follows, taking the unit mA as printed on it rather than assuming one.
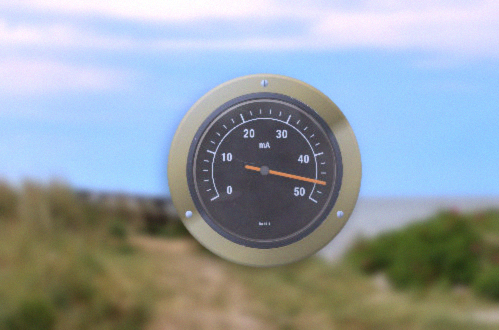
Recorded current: 46 mA
